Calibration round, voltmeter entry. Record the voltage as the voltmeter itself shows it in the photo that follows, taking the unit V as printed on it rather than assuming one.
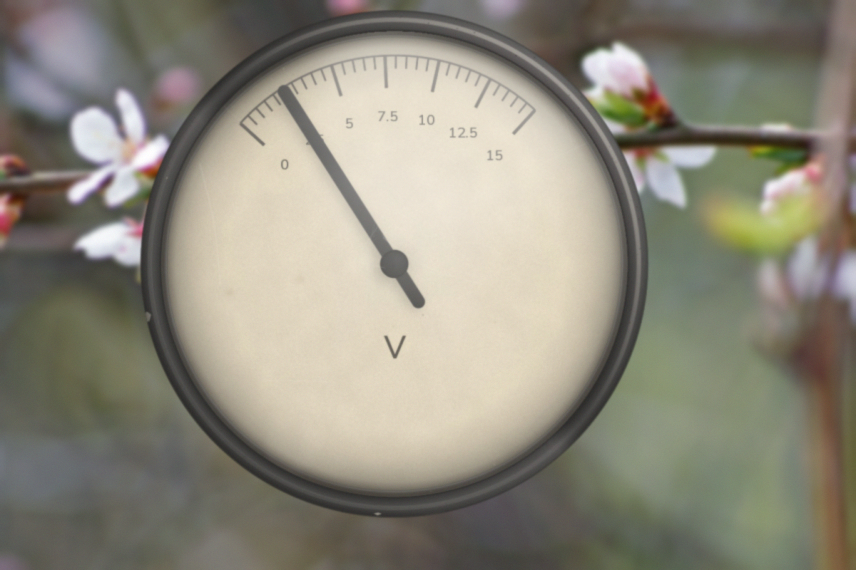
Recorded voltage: 2.5 V
